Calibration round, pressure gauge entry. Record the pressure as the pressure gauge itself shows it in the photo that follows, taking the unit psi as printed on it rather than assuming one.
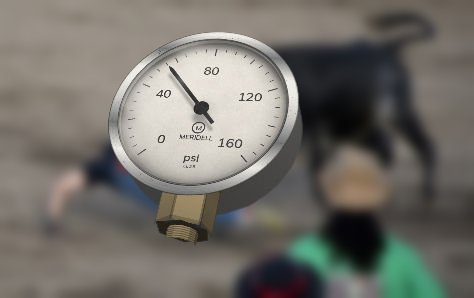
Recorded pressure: 55 psi
